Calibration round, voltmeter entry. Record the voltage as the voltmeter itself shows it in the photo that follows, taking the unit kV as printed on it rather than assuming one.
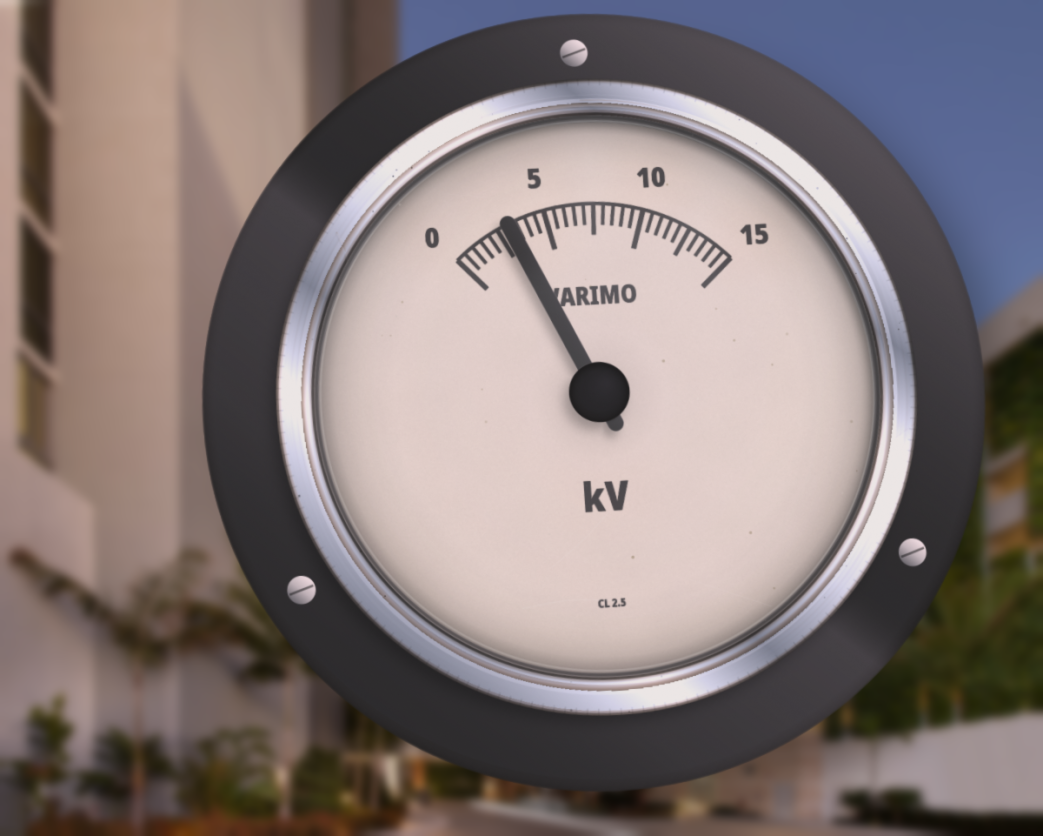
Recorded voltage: 3 kV
